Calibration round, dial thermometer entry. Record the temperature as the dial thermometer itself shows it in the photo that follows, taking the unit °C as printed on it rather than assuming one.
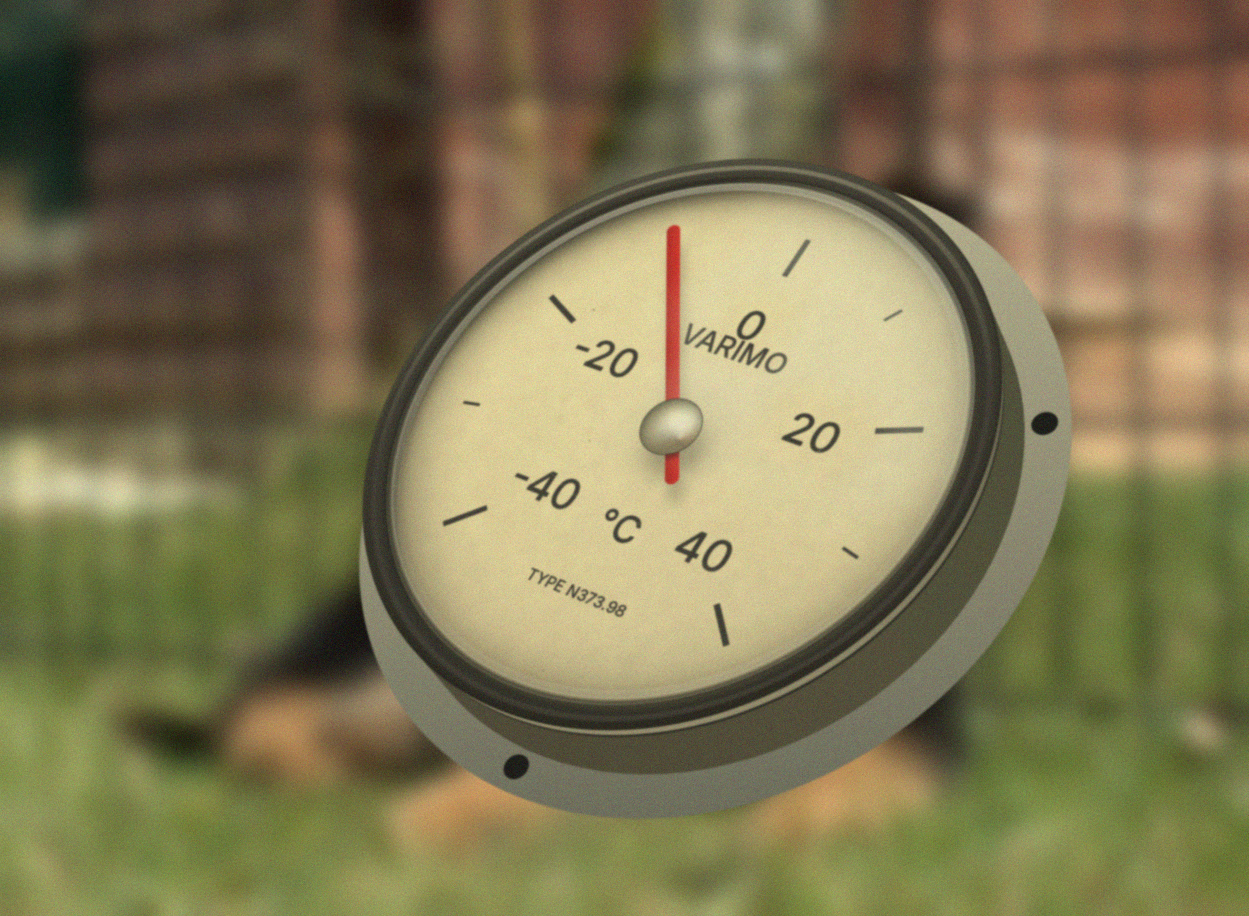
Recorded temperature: -10 °C
